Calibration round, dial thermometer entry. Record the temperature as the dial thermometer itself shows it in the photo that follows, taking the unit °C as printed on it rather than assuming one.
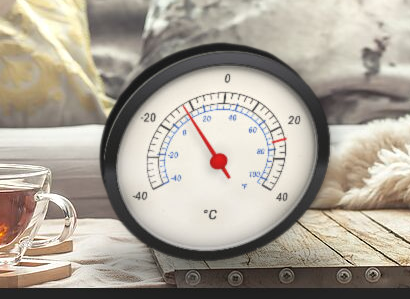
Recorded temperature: -12 °C
